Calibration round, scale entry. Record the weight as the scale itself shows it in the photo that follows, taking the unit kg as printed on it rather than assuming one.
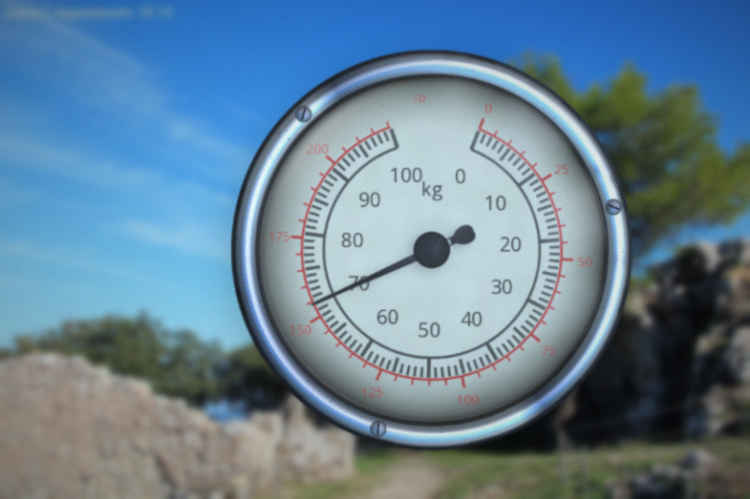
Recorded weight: 70 kg
